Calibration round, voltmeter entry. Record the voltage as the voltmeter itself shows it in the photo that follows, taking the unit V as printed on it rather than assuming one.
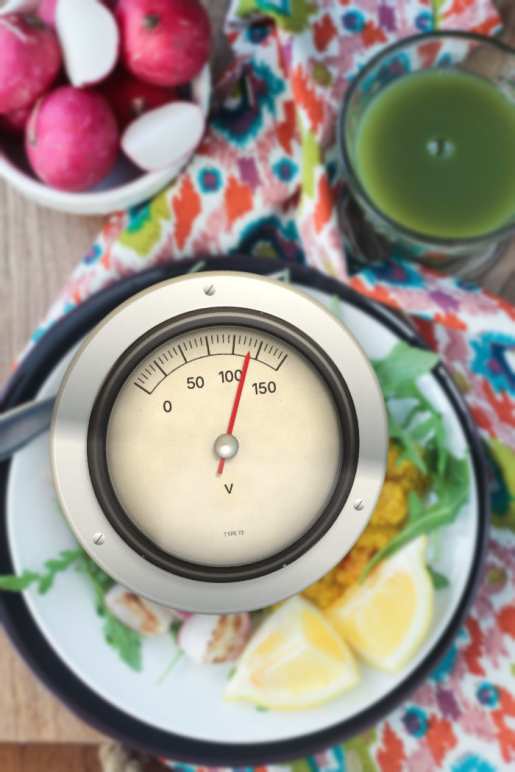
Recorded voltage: 115 V
